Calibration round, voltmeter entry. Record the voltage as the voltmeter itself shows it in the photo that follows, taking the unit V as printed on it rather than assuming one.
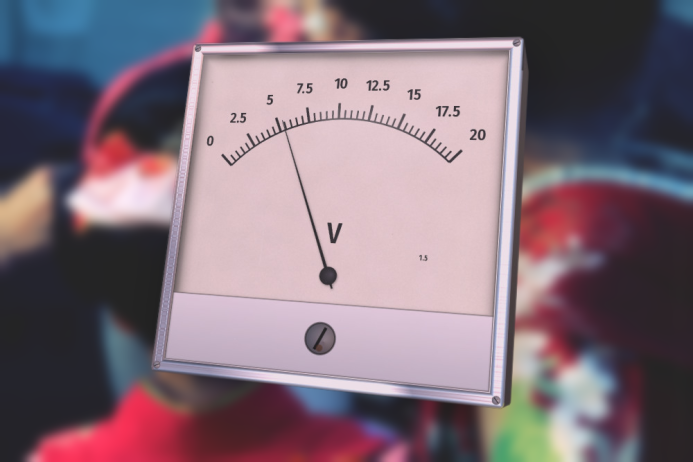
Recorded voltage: 5.5 V
